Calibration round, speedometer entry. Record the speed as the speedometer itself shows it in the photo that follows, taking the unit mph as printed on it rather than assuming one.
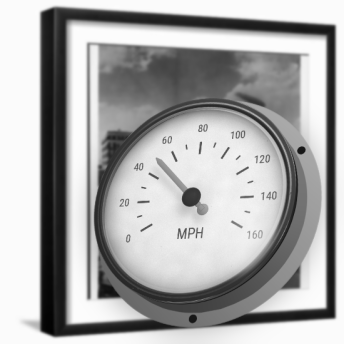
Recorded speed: 50 mph
